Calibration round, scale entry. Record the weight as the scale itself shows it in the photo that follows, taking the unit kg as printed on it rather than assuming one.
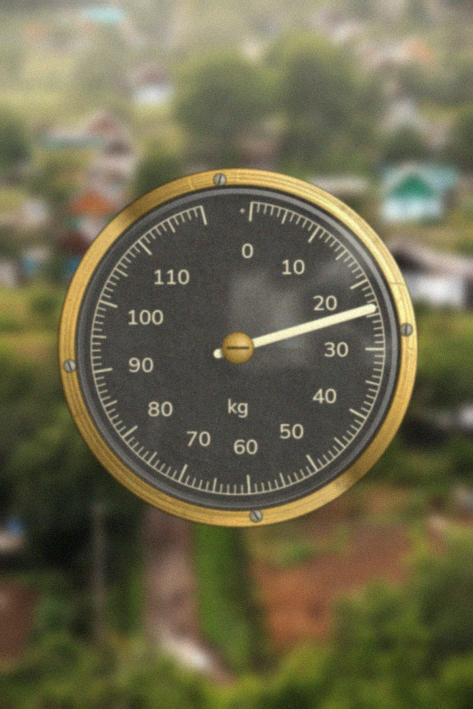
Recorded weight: 24 kg
